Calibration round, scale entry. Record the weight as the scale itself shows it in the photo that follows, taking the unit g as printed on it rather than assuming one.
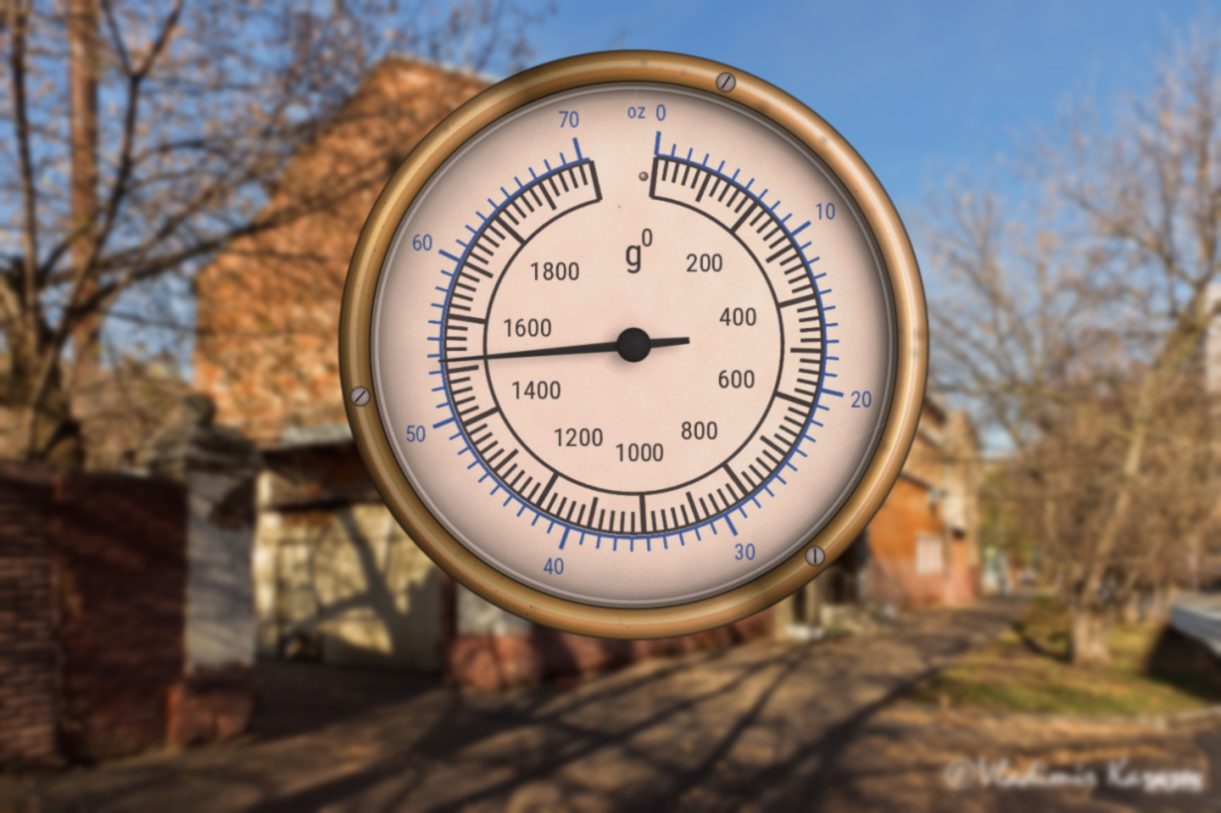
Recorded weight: 1520 g
